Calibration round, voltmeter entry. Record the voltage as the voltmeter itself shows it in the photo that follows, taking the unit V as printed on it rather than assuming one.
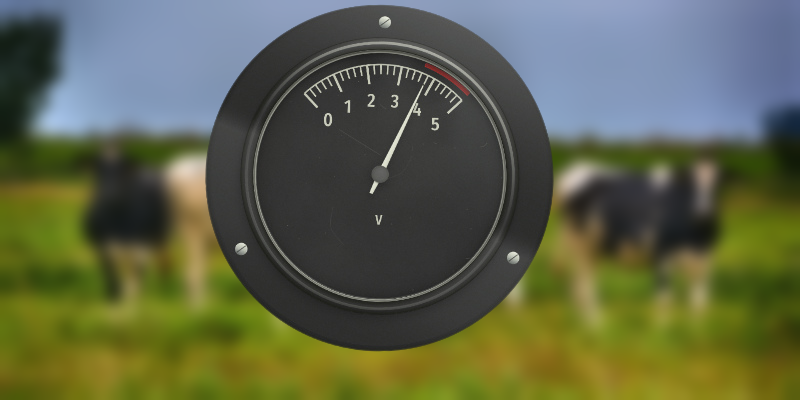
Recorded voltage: 3.8 V
